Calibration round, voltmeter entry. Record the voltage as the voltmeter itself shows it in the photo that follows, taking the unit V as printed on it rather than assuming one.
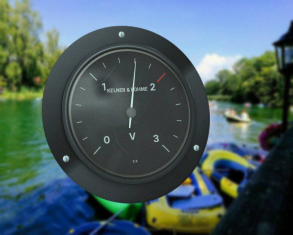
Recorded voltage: 1.6 V
